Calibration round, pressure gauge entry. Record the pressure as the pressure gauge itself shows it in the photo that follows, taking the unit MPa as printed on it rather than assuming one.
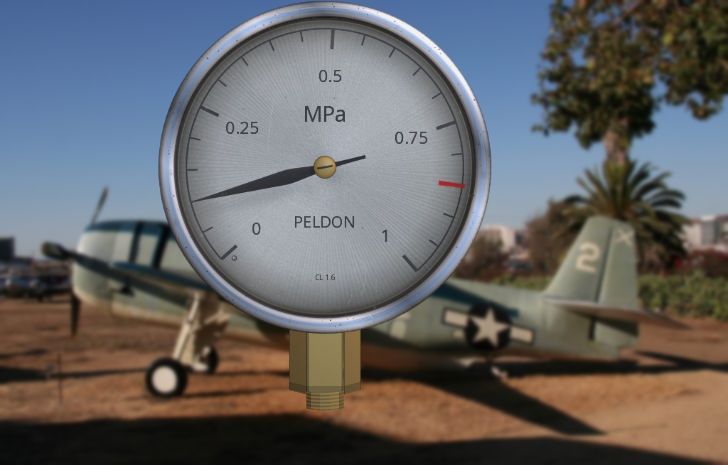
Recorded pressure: 0.1 MPa
